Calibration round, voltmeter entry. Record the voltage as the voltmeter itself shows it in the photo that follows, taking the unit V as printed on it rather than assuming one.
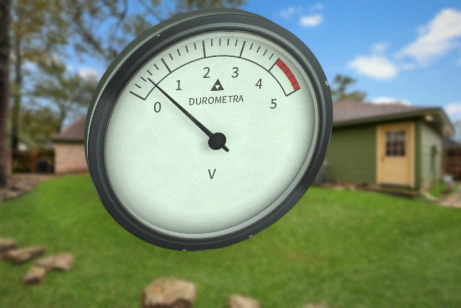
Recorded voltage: 0.5 V
